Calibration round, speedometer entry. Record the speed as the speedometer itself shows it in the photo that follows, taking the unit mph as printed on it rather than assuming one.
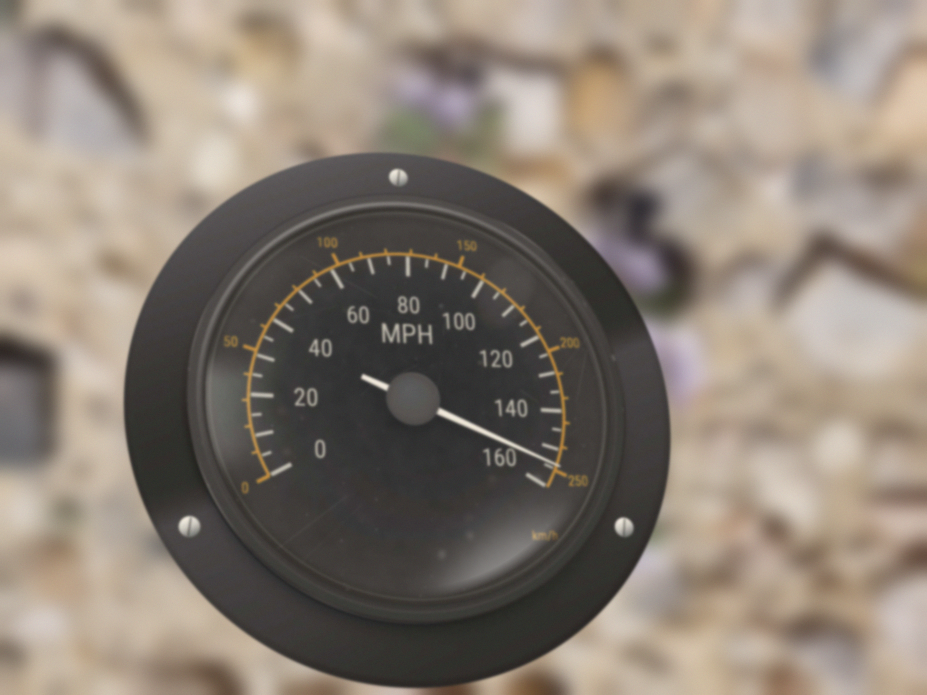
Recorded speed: 155 mph
